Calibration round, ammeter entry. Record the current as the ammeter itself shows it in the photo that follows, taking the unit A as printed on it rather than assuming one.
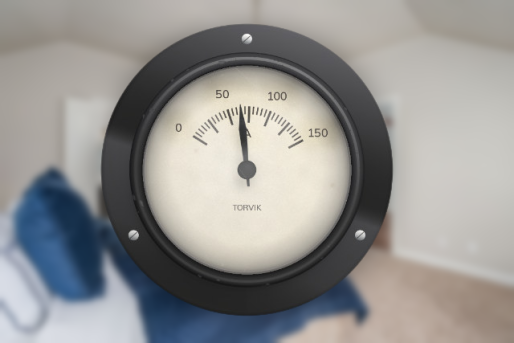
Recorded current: 65 A
